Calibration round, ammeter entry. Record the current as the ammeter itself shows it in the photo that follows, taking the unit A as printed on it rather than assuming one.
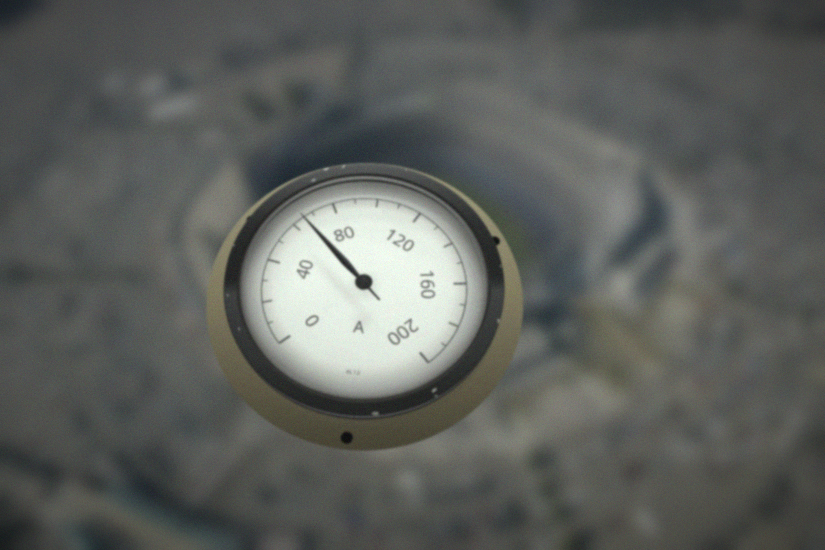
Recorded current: 65 A
